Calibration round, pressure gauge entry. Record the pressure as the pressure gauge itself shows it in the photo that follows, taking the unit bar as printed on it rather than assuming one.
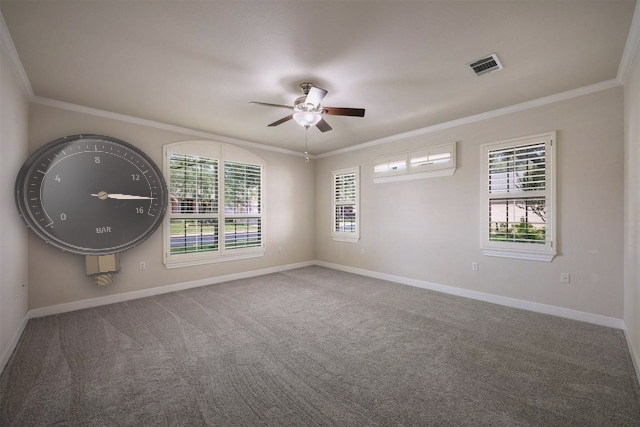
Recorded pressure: 14.5 bar
